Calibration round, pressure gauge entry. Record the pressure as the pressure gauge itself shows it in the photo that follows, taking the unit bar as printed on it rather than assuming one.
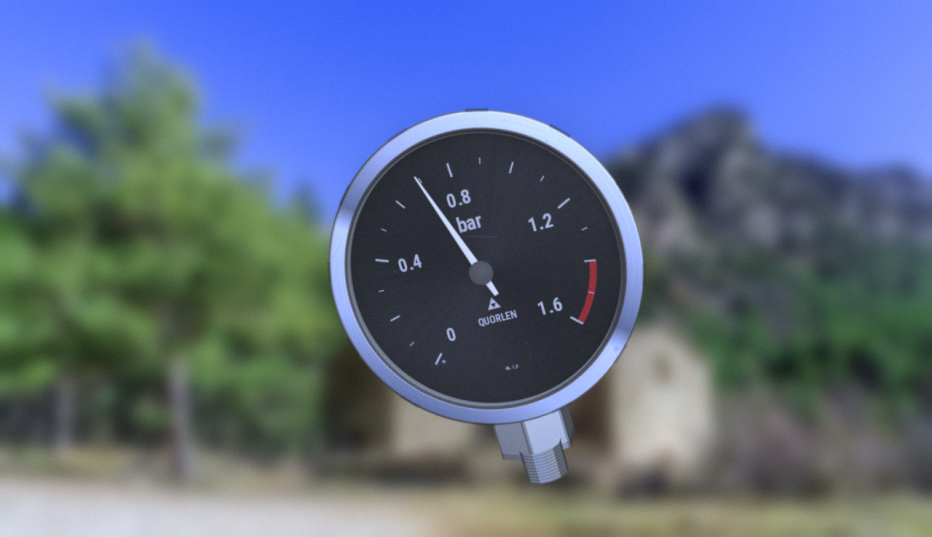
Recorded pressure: 0.7 bar
